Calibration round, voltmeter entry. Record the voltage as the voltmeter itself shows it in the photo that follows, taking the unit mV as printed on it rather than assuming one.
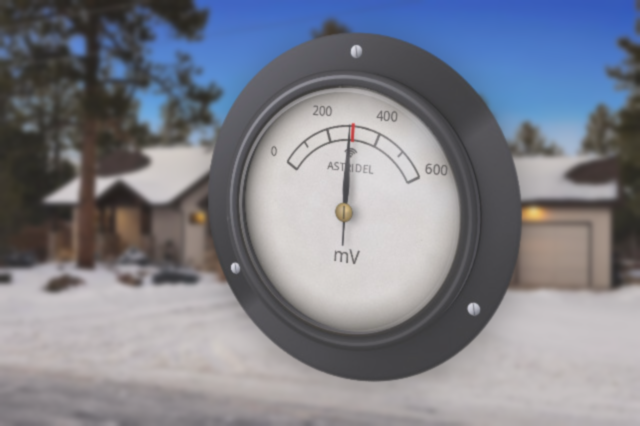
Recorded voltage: 300 mV
